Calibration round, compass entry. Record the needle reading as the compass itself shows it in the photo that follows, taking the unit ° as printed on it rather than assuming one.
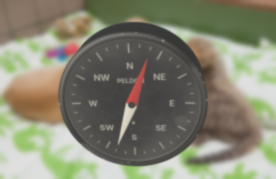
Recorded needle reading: 20 °
